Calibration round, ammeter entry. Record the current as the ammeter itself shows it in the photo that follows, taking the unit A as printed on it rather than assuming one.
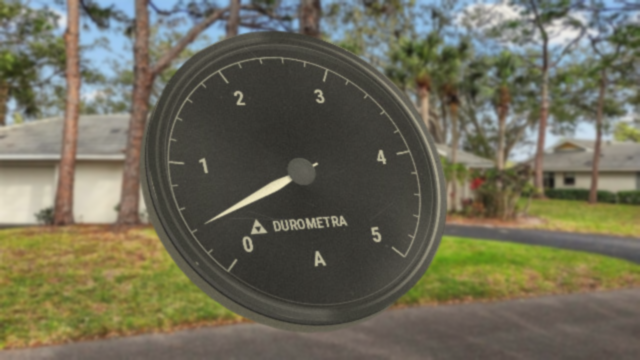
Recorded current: 0.4 A
